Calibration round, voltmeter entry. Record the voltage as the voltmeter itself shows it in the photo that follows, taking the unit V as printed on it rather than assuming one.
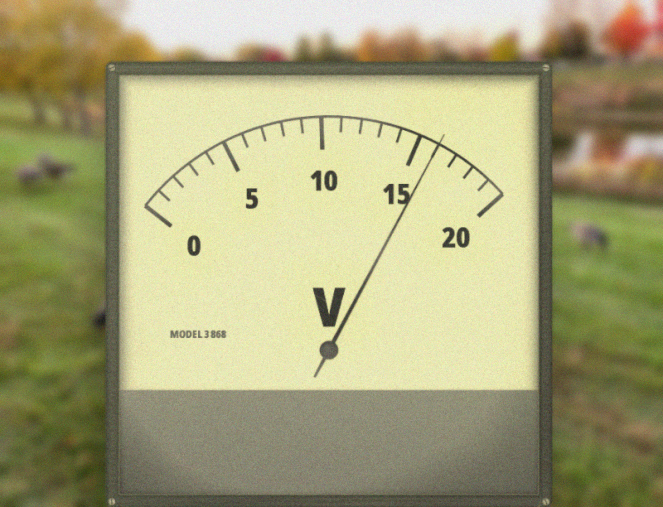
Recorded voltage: 16 V
